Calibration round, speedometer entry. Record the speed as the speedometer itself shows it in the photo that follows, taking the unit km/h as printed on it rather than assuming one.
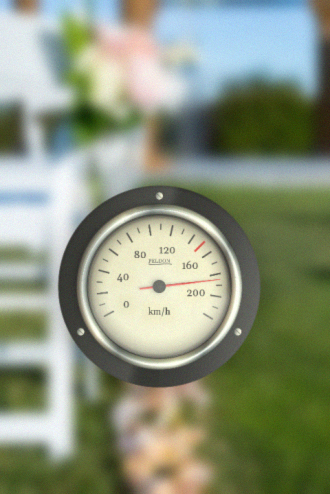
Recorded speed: 185 km/h
